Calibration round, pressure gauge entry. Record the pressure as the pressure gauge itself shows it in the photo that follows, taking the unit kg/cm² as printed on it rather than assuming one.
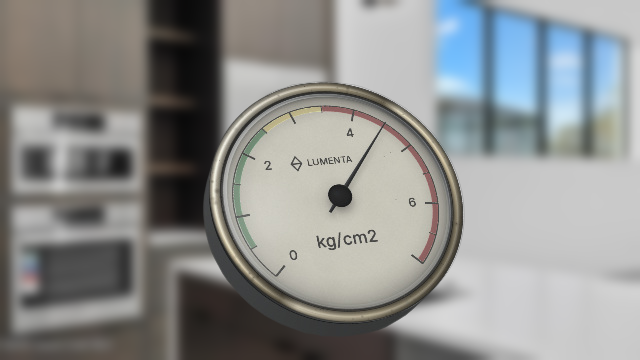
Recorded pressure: 4.5 kg/cm²
